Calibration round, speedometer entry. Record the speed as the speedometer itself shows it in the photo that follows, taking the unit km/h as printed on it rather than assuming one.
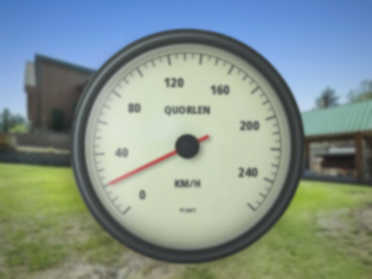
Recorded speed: 20 km/h
